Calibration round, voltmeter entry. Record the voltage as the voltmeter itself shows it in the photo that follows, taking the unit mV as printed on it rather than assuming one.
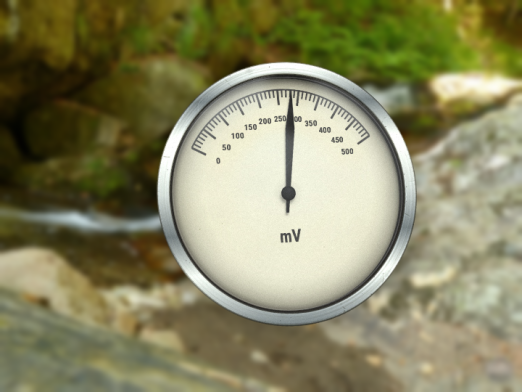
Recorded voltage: 280 mV
